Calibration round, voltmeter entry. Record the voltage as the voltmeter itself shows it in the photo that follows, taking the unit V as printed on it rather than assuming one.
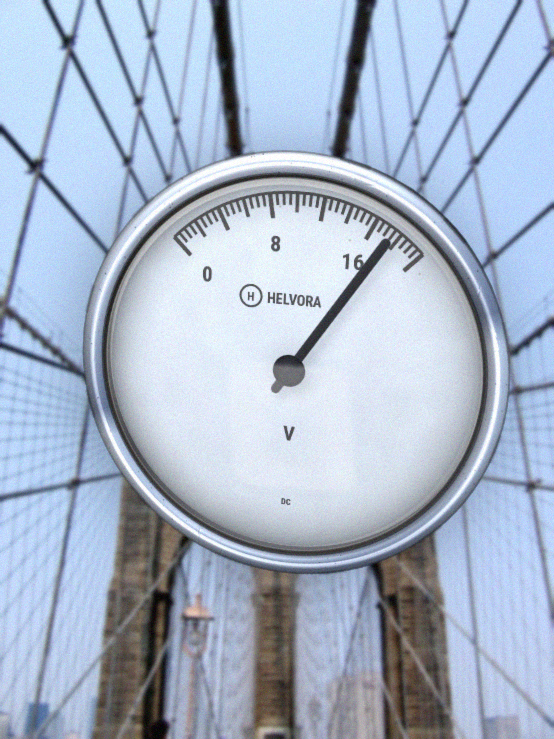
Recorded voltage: 17.5 V
